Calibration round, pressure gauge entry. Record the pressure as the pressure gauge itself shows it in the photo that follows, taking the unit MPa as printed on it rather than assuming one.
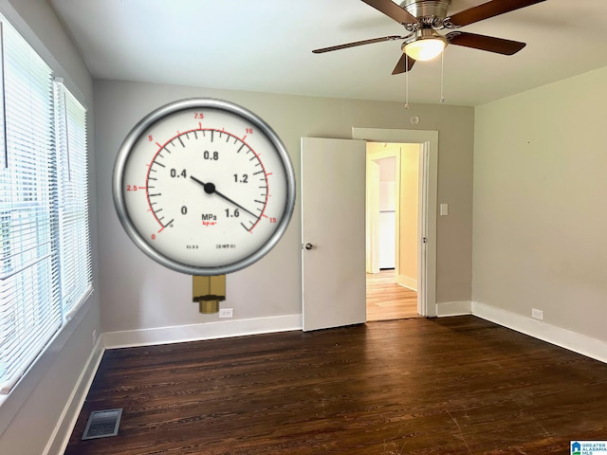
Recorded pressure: 1.5 MPa
